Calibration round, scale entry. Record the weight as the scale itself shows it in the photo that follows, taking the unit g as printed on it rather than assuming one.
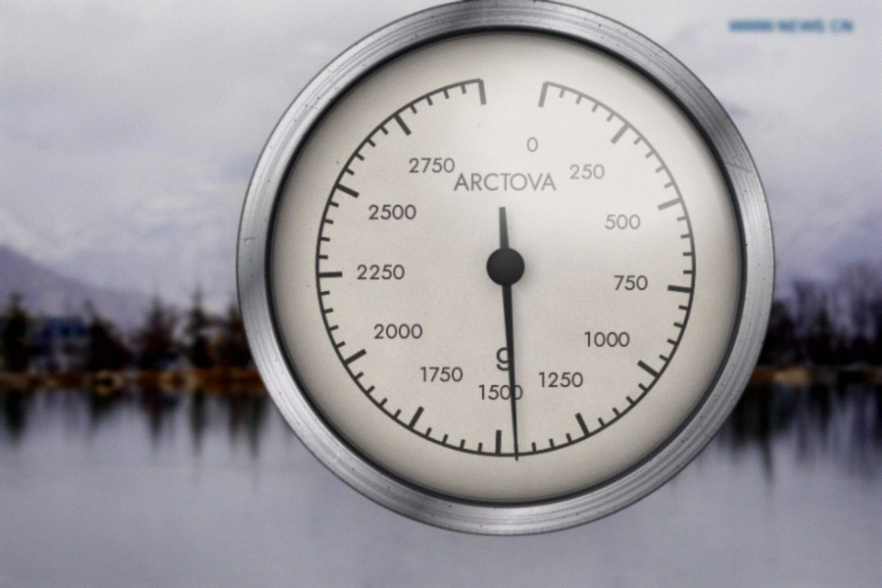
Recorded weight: 1450 g
